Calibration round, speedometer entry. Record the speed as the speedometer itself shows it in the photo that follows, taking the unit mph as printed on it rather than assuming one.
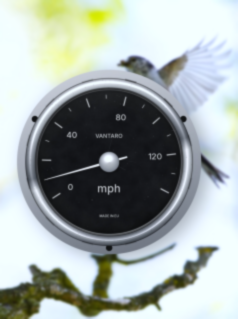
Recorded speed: 10 mph
